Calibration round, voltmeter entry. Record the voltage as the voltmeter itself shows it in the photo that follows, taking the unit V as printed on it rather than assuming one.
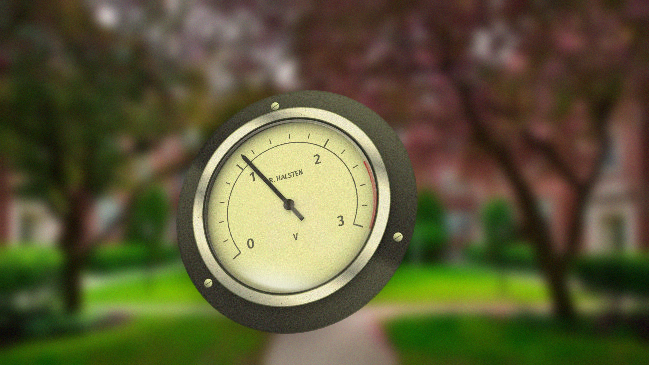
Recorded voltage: 1.1 V
